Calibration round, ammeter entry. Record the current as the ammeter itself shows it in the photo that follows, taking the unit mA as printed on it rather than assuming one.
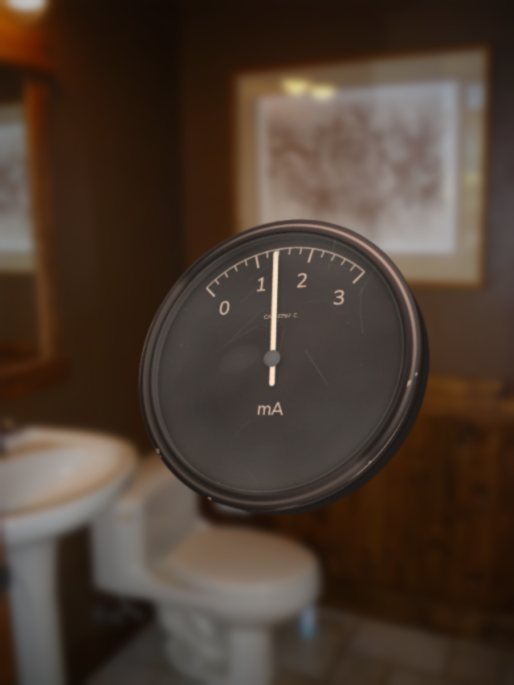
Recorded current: 1.4 mA
